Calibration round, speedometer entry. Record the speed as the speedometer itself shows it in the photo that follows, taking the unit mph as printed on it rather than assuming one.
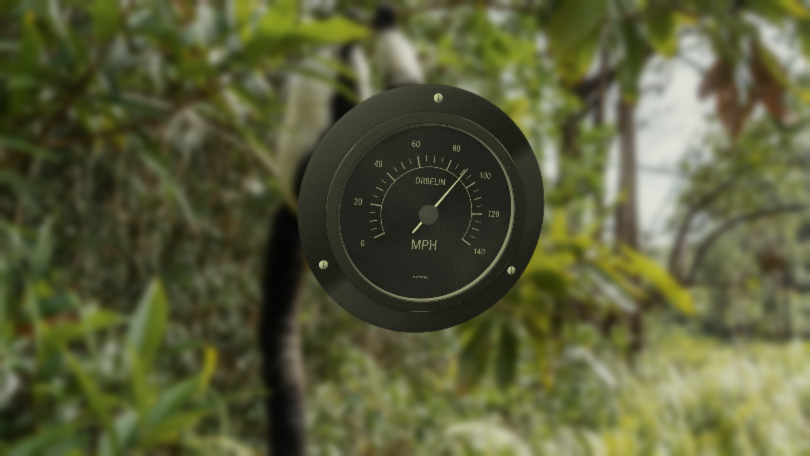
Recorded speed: 90 mph
